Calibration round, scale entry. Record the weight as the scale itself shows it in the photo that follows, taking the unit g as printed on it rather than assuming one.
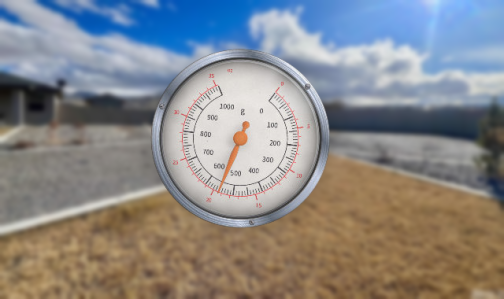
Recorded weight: 550 g
